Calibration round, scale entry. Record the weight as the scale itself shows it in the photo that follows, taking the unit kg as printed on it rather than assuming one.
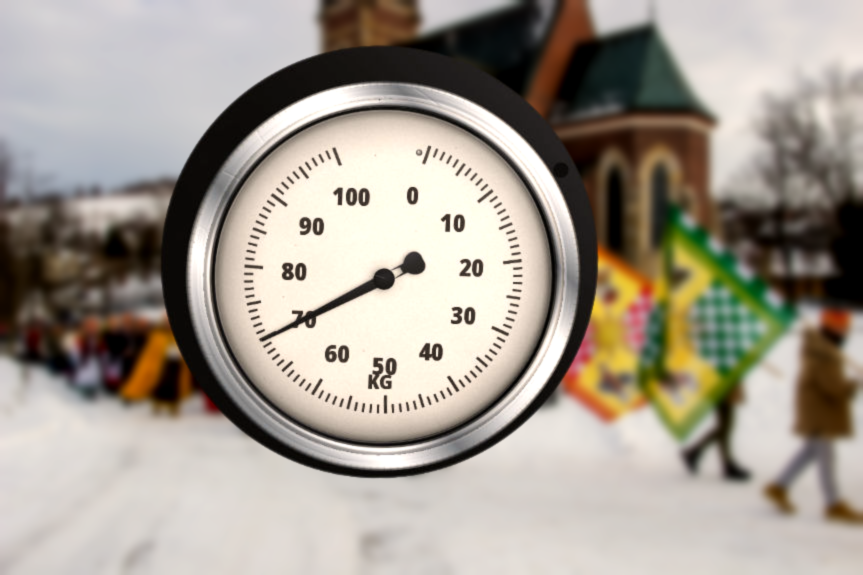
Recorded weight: 70 kg
